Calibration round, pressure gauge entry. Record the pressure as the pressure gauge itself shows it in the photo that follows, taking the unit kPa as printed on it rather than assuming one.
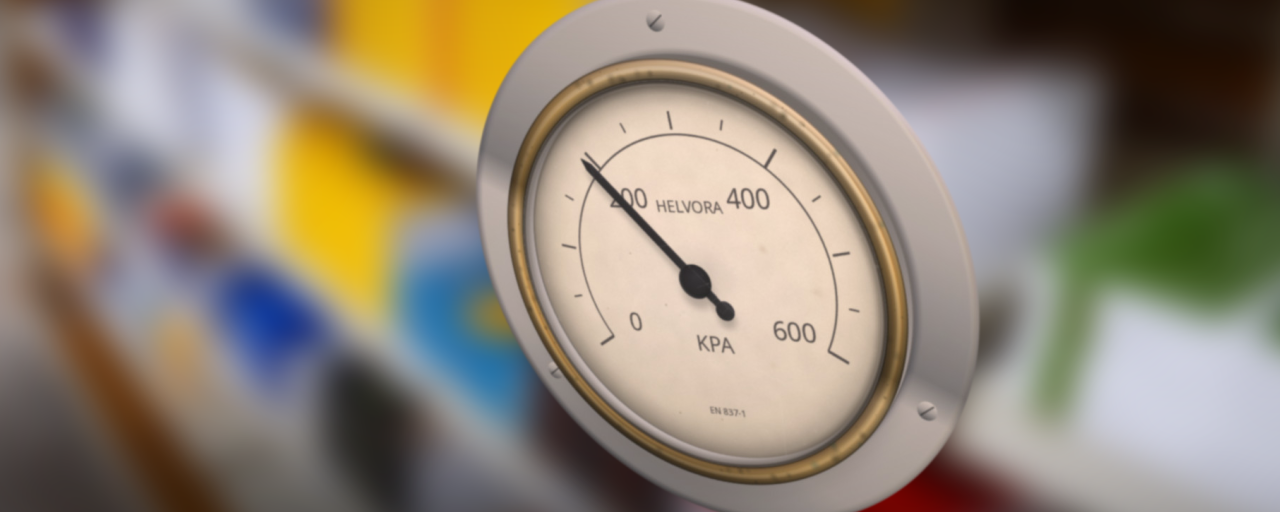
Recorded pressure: 200 kPa
